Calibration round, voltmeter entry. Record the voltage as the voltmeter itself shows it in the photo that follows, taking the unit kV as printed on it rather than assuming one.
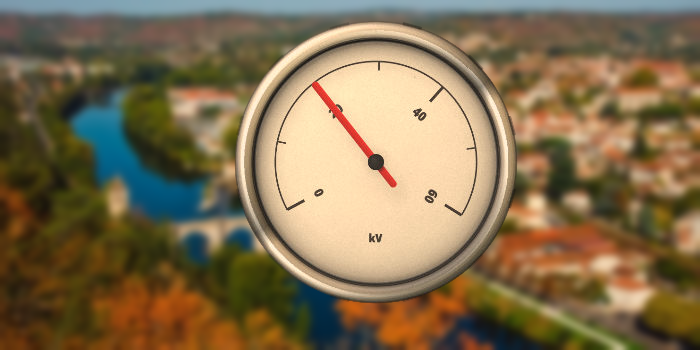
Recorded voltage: 20 kV
